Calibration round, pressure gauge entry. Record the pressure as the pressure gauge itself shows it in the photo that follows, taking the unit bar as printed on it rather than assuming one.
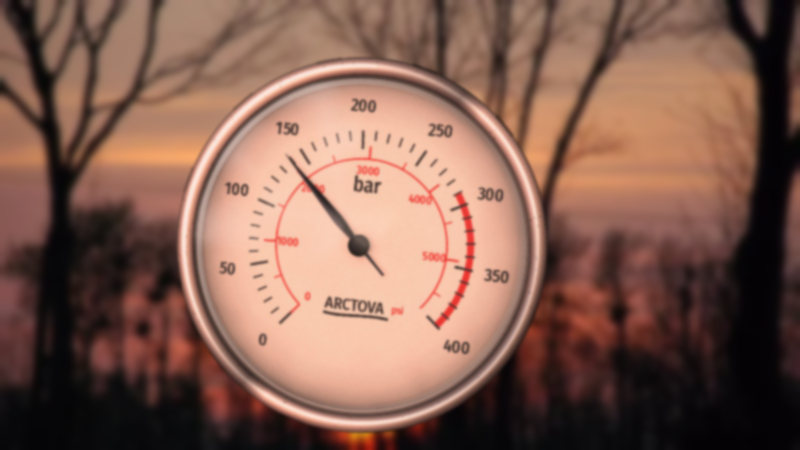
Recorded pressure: 140 bar
